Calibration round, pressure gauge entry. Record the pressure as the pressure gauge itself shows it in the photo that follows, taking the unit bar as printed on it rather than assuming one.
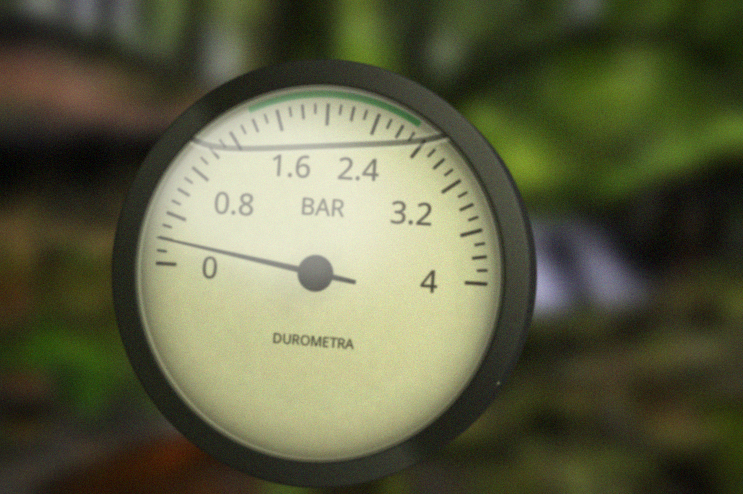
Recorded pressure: 0.2 bar
